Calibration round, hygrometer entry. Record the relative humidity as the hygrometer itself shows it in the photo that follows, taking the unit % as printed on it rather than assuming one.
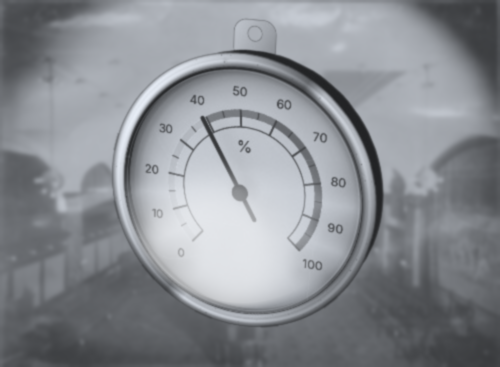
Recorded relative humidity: 40 %
